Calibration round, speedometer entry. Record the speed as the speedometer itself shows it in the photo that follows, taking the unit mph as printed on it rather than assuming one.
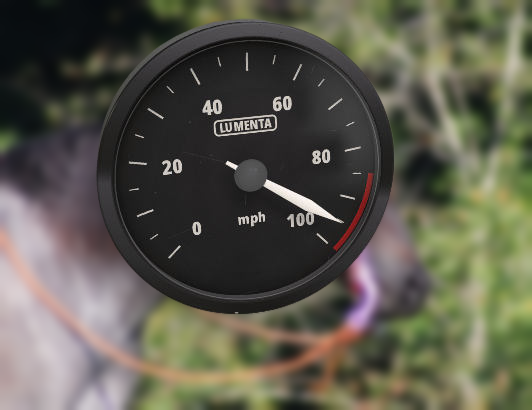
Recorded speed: 95 mph
